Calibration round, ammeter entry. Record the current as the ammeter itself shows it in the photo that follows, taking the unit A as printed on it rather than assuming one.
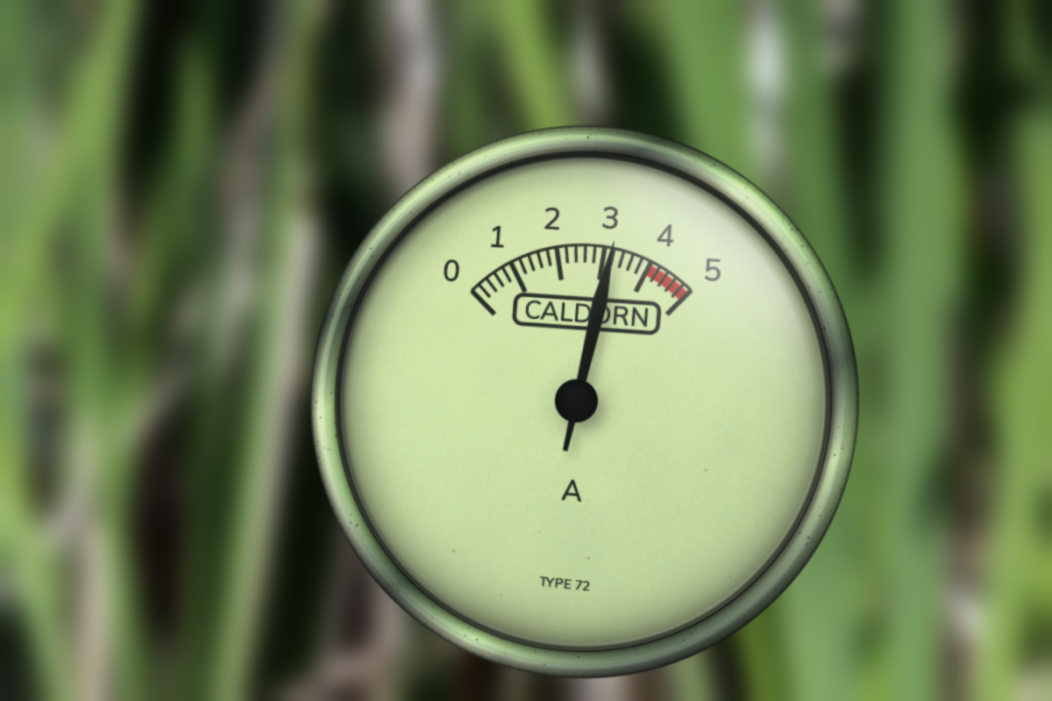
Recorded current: 3.2 A
